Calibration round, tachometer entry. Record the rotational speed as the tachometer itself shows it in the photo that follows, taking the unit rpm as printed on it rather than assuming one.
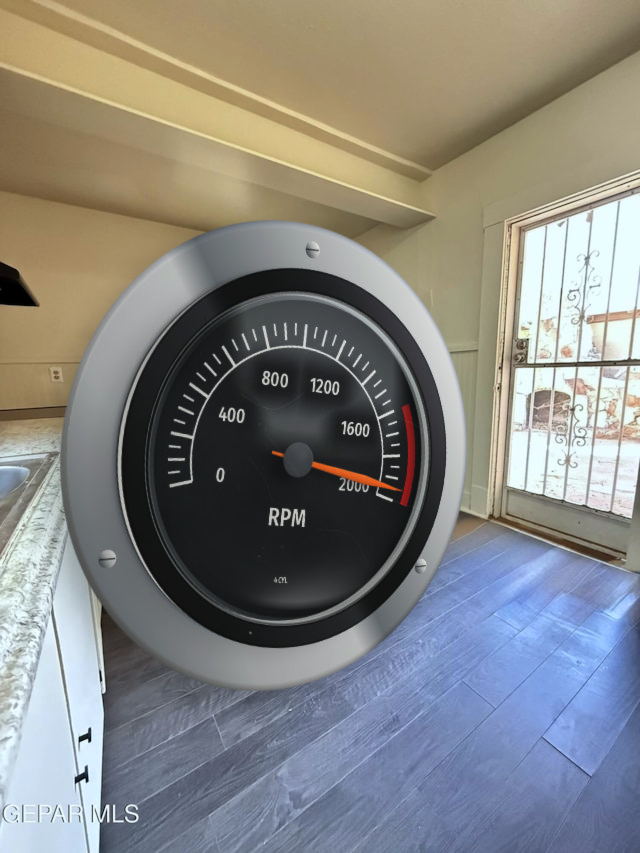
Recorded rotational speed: 1950 rpm
